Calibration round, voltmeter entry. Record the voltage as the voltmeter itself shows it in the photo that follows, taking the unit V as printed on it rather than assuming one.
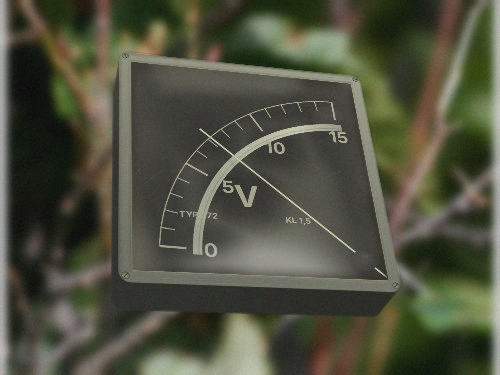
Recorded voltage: 7 V
